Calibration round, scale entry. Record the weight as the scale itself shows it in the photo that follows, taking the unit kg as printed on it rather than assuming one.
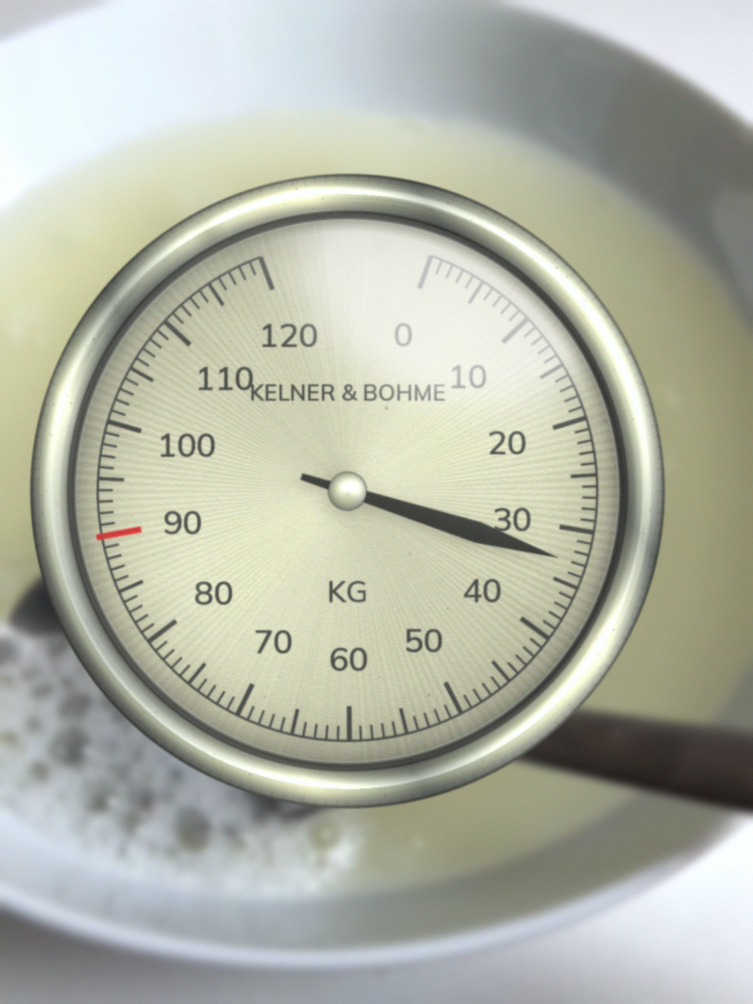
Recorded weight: 33 kg
